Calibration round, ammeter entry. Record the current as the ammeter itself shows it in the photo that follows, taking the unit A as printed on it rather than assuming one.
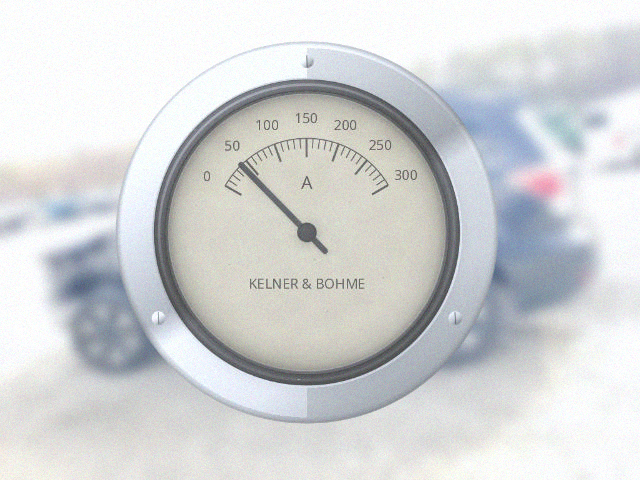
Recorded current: 40 A
